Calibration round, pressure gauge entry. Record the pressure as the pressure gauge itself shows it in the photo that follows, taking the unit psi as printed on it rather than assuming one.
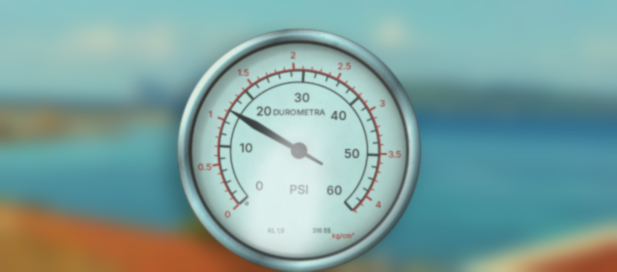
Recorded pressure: 16 psi
